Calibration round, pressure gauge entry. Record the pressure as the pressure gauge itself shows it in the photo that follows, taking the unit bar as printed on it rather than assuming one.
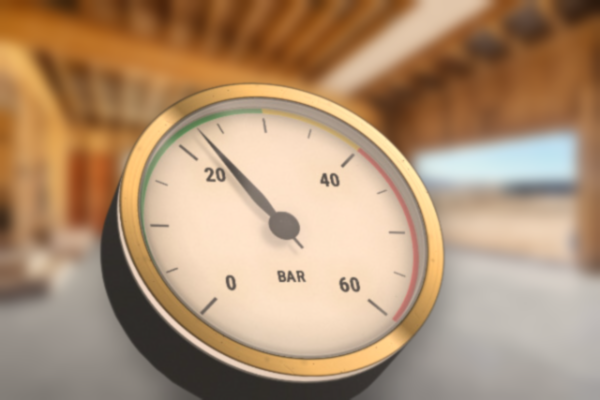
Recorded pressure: 22.5 bar
